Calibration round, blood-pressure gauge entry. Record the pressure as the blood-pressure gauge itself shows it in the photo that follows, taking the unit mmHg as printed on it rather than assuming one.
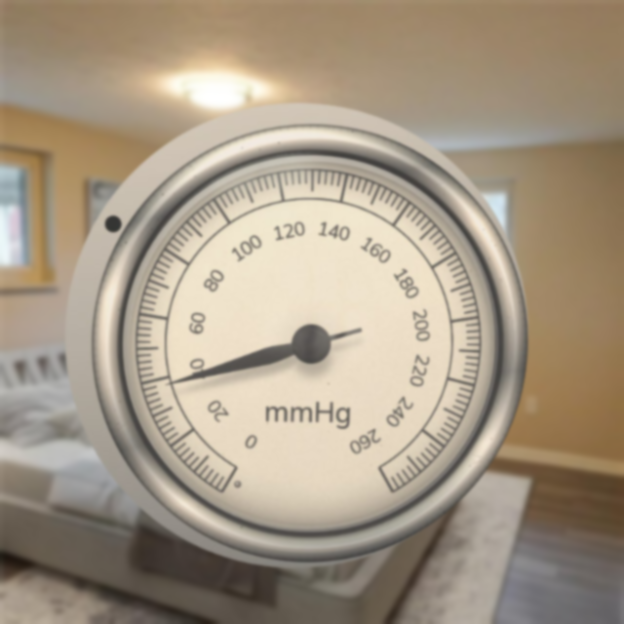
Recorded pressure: 38 mmHg
